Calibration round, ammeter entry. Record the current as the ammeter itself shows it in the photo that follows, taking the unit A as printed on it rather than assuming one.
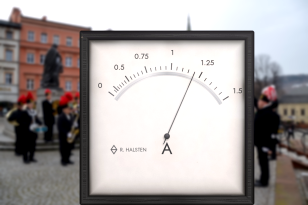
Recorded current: 1.2 A
